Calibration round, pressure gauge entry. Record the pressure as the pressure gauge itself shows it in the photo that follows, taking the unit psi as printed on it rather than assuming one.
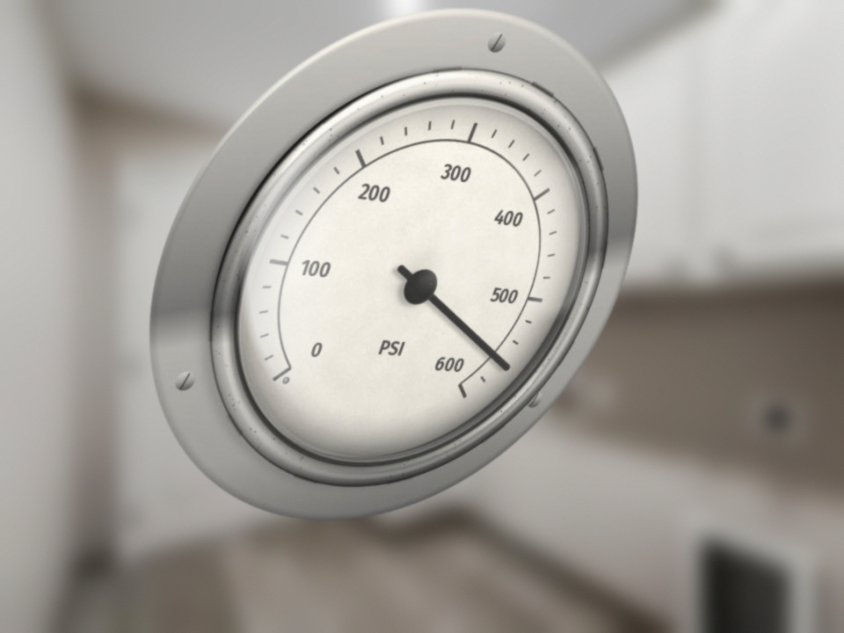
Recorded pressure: 560 psi
